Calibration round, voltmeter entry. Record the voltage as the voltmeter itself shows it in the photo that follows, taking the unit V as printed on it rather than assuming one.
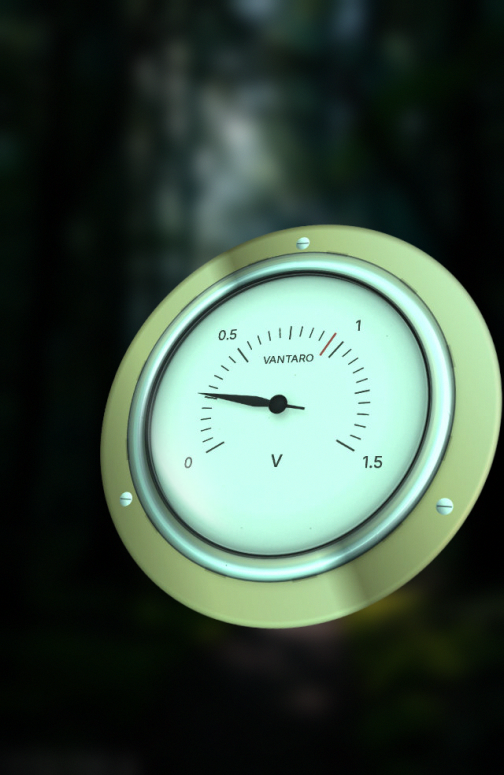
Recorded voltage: 0.25 V
